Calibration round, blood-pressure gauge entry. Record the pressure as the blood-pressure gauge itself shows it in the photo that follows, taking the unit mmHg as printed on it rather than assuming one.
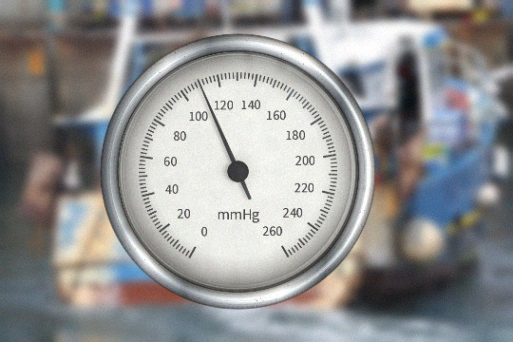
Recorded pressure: 110 mmHg
